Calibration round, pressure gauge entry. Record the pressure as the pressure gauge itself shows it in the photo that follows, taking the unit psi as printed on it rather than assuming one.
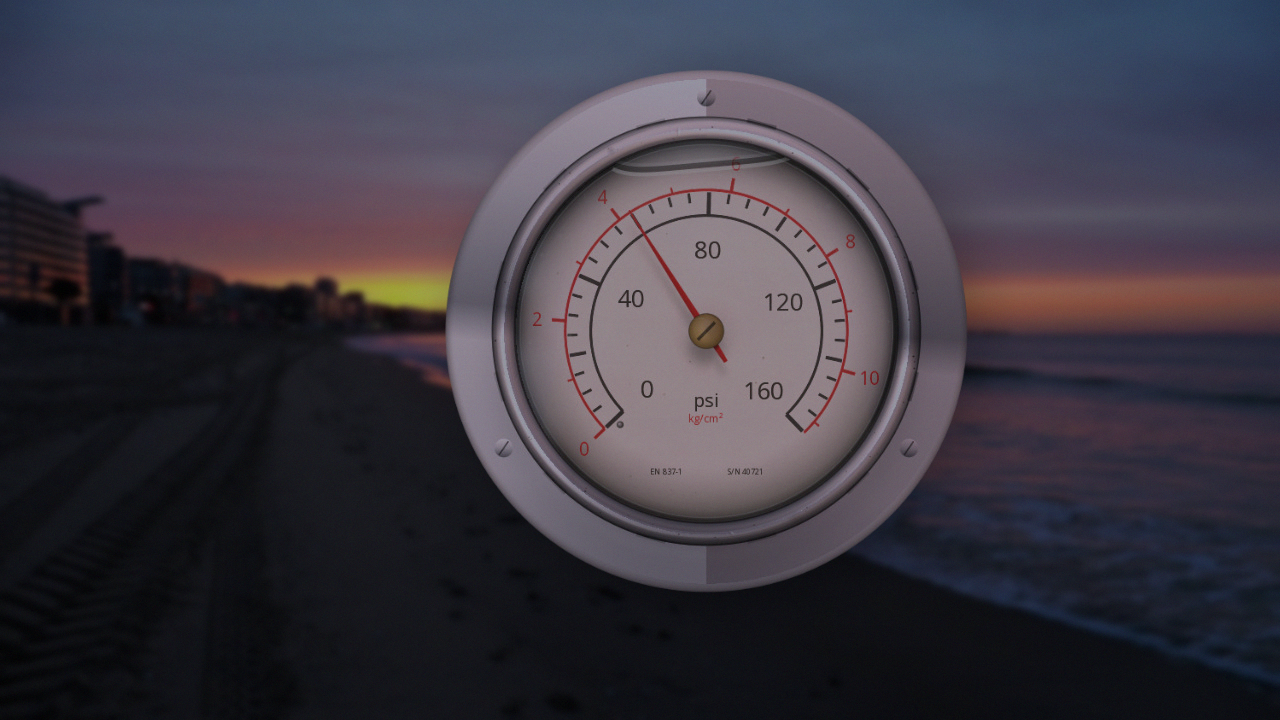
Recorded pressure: 60 psi
